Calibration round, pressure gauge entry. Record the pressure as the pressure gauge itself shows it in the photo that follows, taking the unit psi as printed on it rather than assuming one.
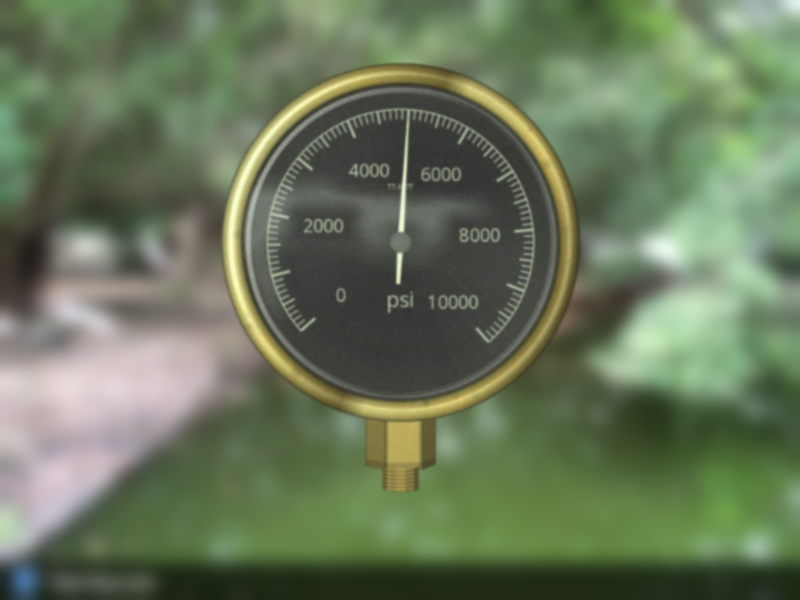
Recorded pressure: 5000 psi
